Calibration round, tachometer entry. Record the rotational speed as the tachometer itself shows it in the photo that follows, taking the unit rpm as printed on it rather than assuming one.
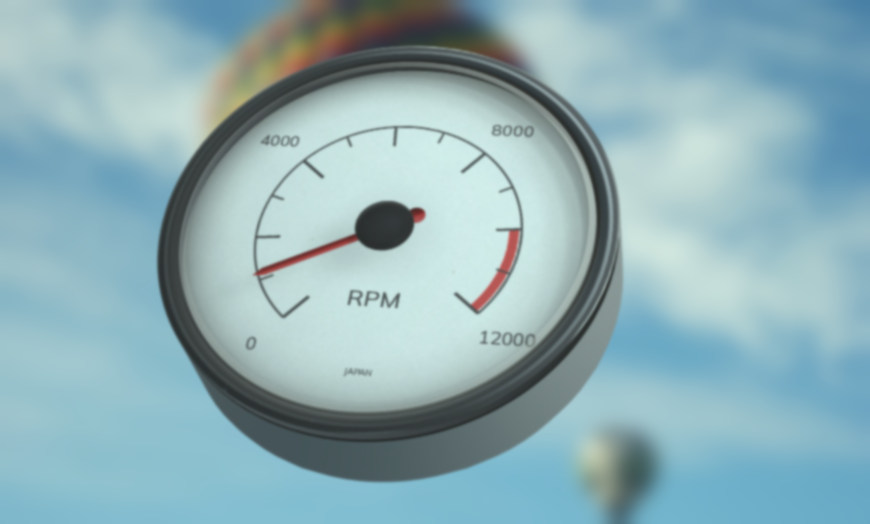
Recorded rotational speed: 1000 rpm
